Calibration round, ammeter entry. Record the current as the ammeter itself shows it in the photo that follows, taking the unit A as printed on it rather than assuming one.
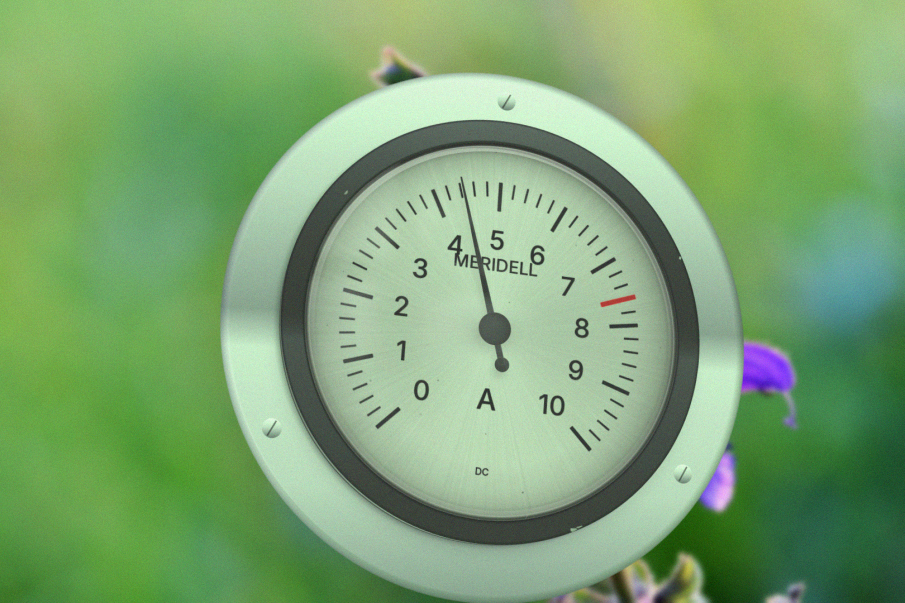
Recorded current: 4.4 A
